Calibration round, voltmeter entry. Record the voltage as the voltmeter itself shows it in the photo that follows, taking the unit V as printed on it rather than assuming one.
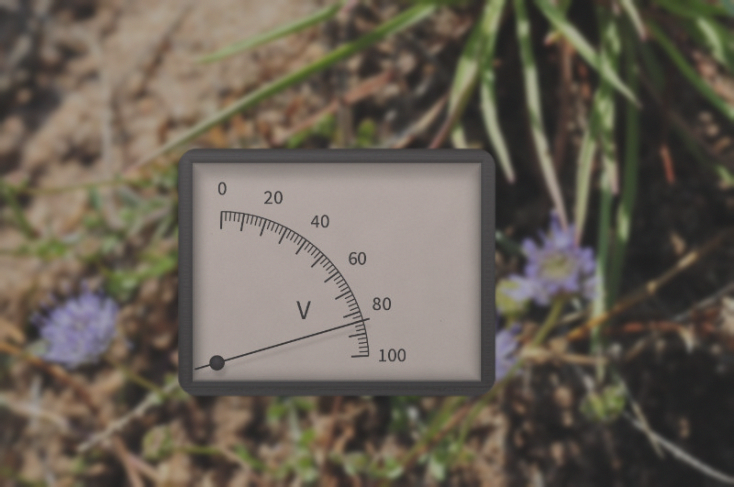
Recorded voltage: 84 V
